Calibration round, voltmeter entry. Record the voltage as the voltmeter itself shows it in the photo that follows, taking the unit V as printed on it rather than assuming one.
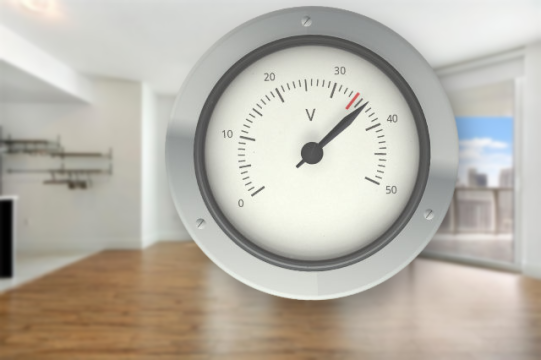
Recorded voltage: 36 V
